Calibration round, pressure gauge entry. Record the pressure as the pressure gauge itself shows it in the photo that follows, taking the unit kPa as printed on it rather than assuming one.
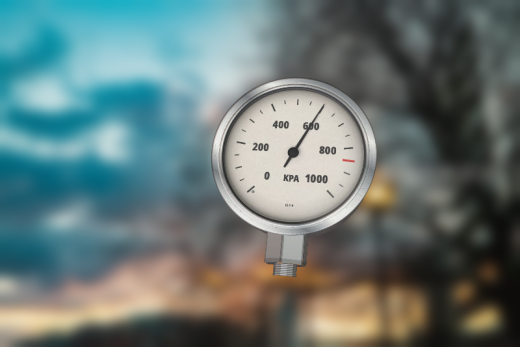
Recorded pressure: 600 kPa
